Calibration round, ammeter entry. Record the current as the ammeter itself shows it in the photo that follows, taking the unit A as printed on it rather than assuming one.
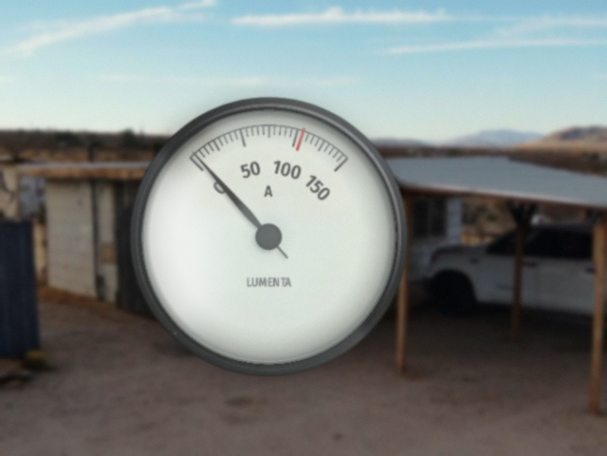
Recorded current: 5 A
